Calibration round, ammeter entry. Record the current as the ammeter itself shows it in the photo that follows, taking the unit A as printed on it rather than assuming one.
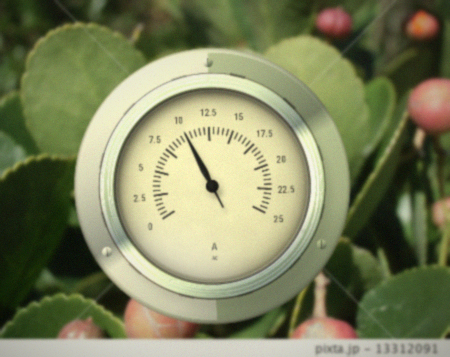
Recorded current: 10 A
